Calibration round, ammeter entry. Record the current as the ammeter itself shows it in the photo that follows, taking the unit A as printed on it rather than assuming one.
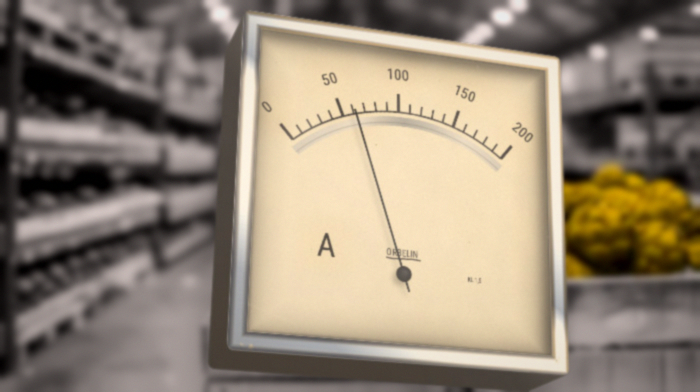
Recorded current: 60 A
